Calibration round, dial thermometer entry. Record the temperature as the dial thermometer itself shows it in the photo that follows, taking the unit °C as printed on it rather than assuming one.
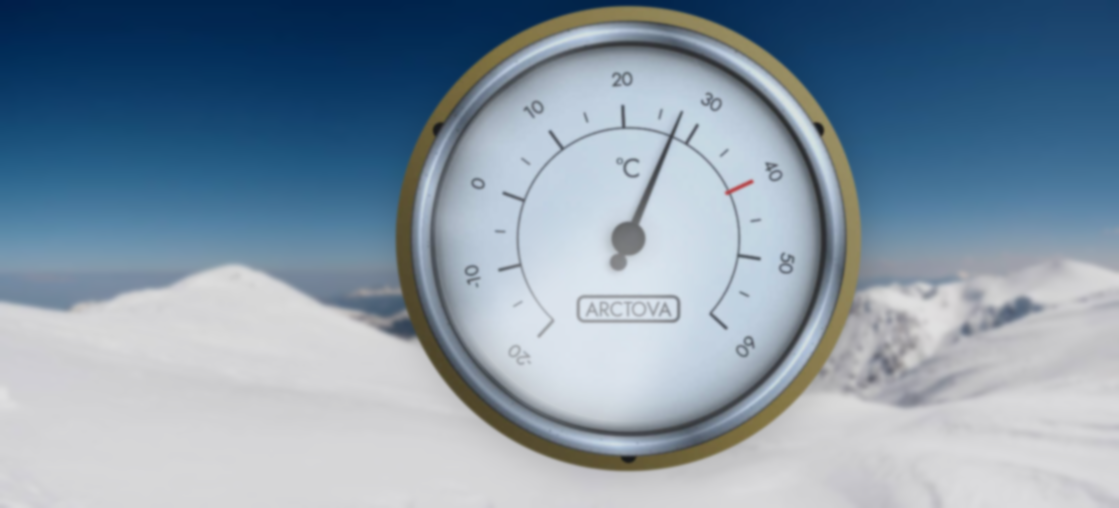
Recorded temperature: 27.5 °C
